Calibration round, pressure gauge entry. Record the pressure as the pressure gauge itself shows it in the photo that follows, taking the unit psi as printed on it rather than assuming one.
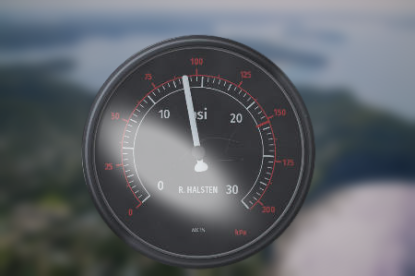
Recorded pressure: 13.5 psi
